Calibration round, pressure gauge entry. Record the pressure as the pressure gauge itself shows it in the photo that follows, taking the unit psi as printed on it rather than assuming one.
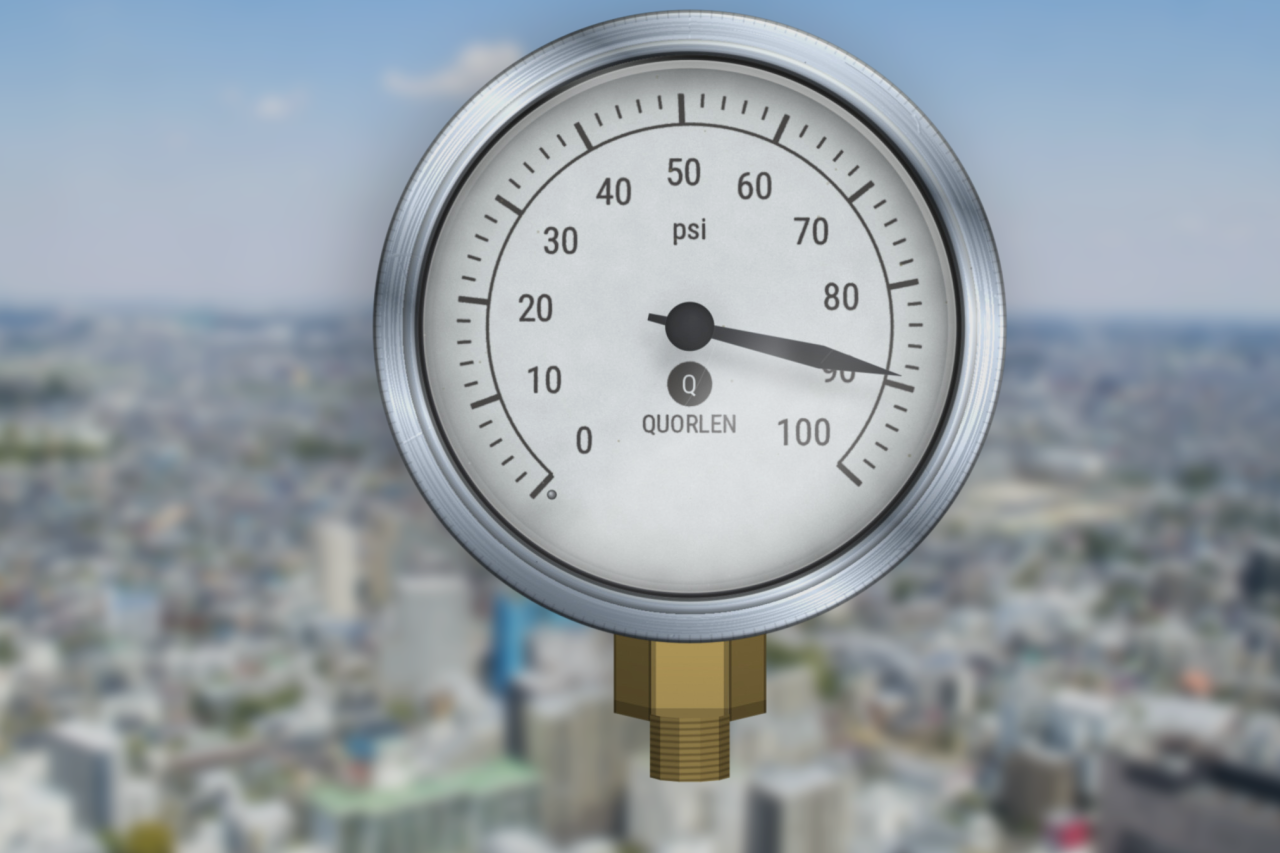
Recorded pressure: 89 psi
